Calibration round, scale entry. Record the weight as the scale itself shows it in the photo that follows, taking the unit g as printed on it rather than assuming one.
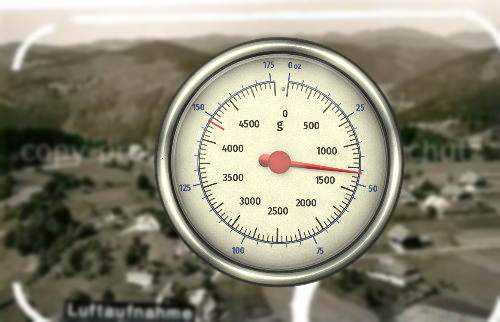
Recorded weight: 1300 g
